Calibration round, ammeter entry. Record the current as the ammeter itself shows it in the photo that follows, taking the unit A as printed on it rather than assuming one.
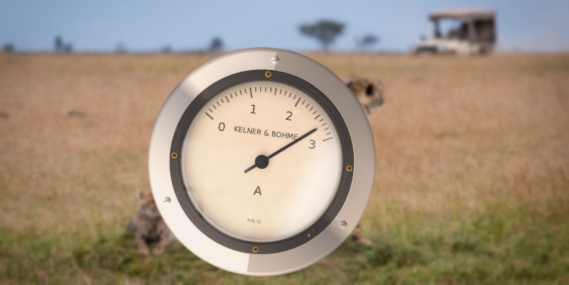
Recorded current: 2.7 A
